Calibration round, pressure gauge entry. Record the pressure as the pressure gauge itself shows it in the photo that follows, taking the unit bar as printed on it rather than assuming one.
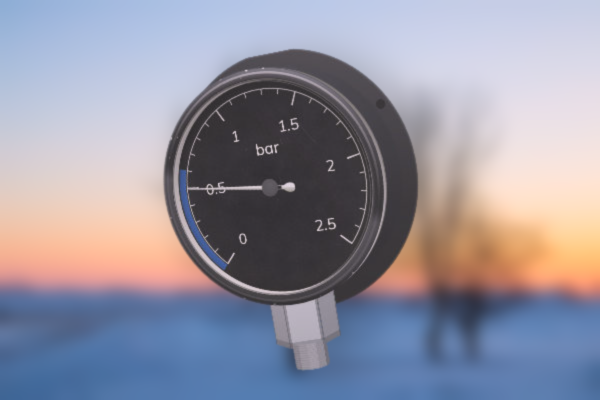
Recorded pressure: 0.5 bar
